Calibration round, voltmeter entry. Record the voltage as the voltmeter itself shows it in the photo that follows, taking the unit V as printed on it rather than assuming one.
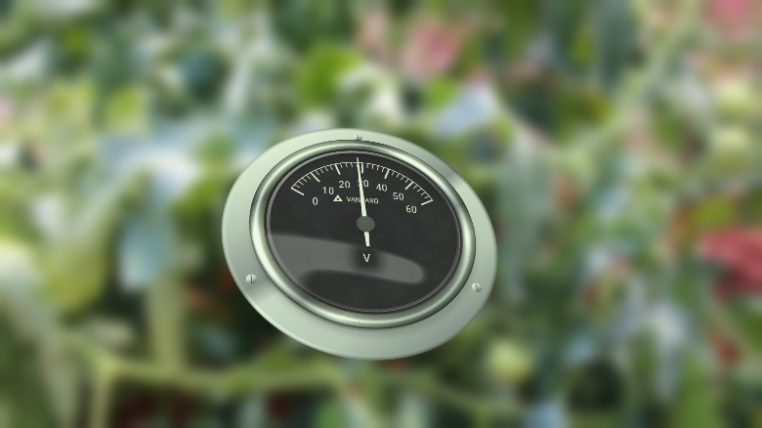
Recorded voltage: 28 V
